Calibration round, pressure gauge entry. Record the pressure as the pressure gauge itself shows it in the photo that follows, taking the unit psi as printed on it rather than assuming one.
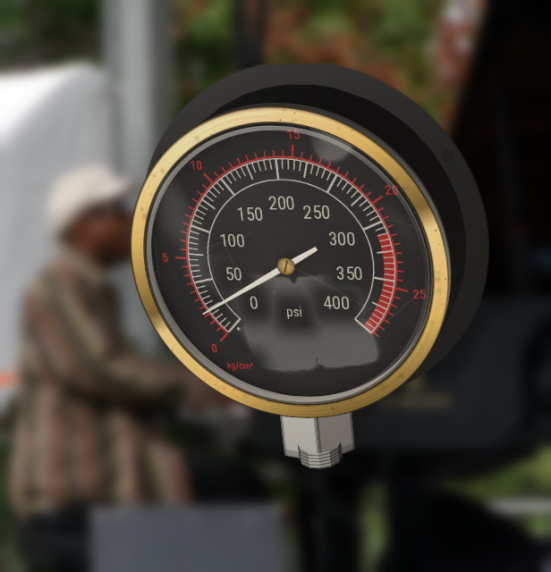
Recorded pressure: 25 psi
